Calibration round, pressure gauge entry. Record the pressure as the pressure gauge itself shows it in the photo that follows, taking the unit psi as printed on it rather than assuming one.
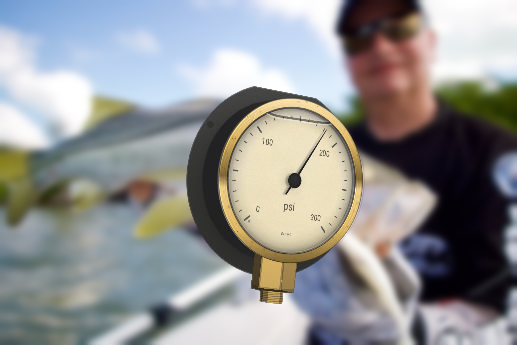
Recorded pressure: 180 psi
